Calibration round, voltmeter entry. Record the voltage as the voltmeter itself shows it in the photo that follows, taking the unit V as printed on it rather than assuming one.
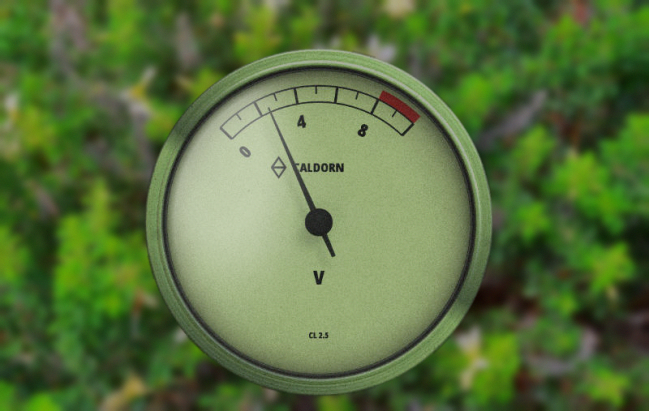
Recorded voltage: 2.5 V
